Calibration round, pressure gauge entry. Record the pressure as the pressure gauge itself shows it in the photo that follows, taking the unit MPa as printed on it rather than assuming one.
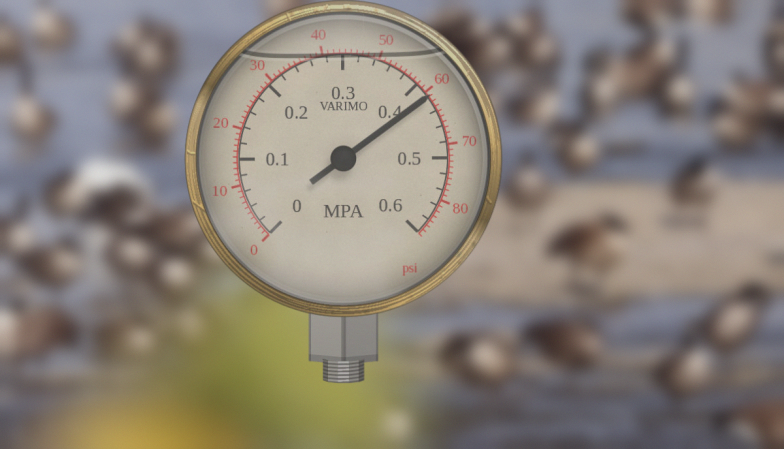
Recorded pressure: 0.42 MPa
